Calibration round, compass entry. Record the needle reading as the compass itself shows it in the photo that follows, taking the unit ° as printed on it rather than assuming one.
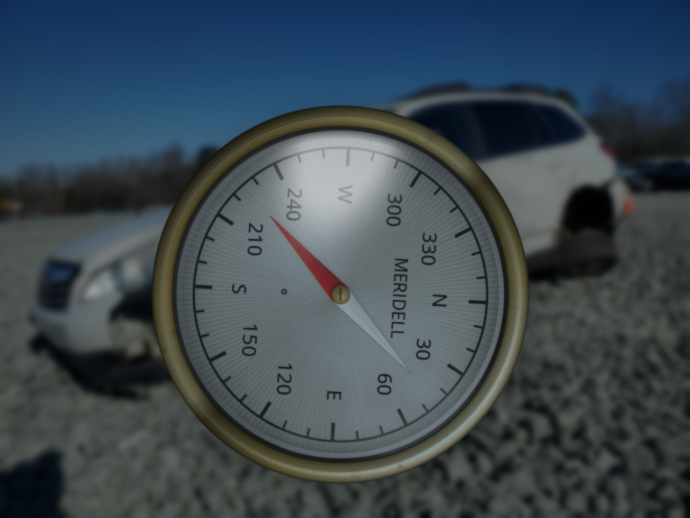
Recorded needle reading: 225 °
